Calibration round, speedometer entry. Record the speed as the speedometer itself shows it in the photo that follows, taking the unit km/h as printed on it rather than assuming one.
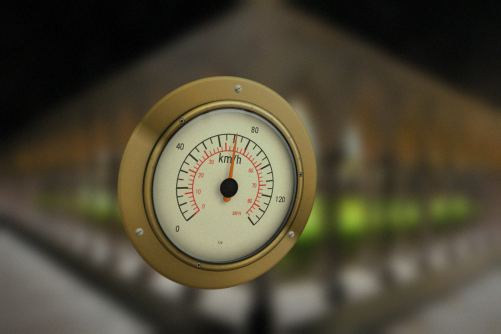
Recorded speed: 70 km/h
